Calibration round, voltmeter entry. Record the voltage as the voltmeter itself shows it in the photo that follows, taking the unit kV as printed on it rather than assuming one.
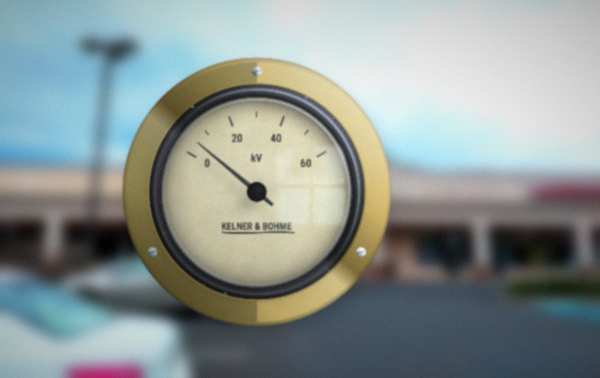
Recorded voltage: 5 kV
